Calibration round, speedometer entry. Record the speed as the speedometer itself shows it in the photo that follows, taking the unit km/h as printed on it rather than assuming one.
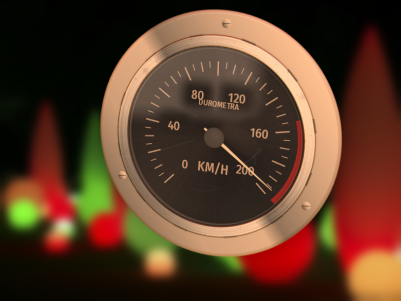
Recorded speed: 195 km/h
